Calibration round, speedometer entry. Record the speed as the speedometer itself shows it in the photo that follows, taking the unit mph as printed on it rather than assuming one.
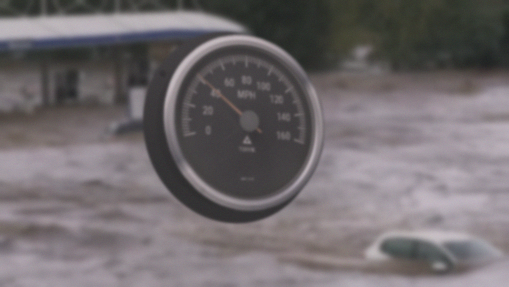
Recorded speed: 40 mph
